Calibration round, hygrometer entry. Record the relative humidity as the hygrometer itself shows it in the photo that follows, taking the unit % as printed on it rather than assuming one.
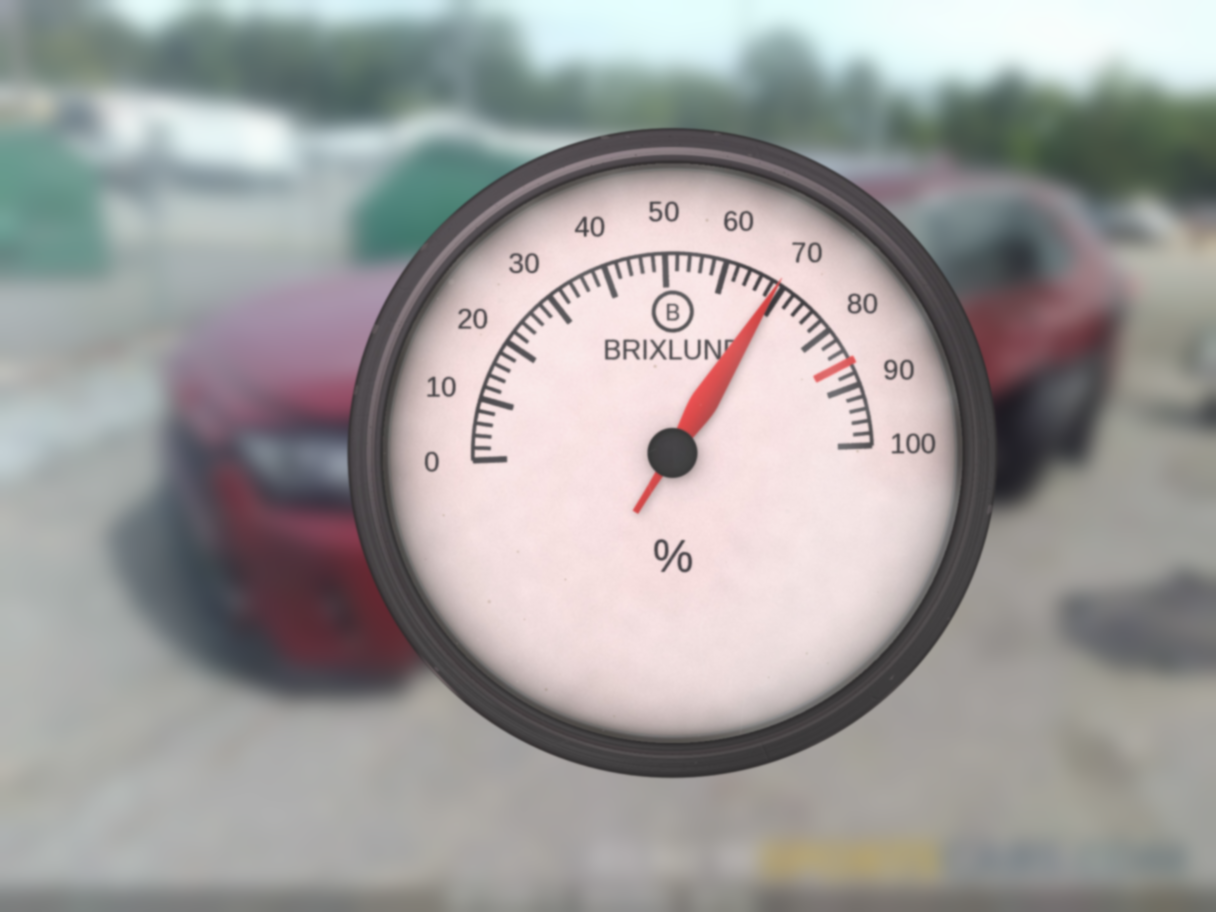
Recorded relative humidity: 69 %
